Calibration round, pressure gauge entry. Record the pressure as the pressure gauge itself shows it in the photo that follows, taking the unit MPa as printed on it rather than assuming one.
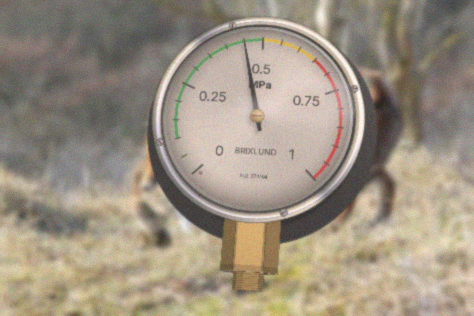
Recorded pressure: 0.45 MPa
